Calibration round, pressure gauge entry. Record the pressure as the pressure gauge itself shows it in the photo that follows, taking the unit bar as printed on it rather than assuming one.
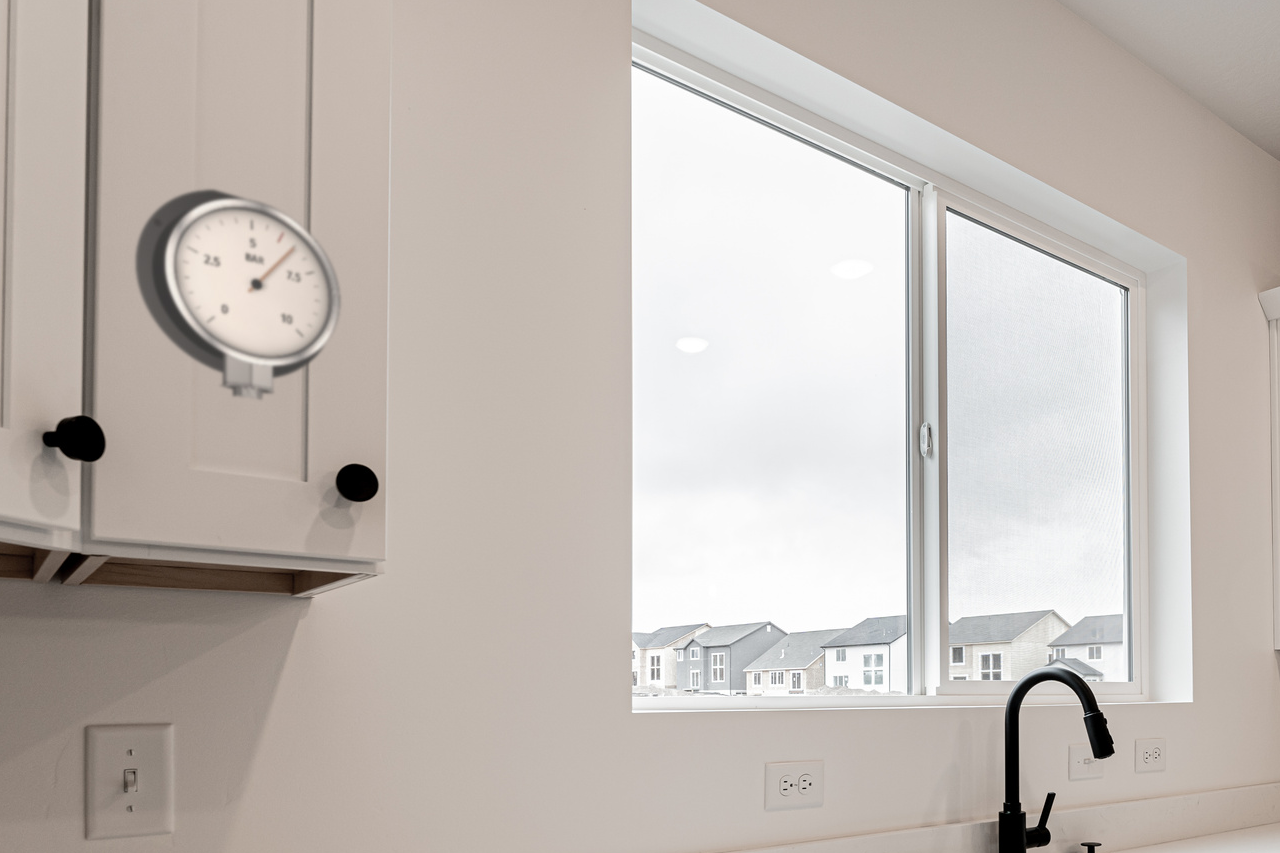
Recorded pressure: 6.5 bar
